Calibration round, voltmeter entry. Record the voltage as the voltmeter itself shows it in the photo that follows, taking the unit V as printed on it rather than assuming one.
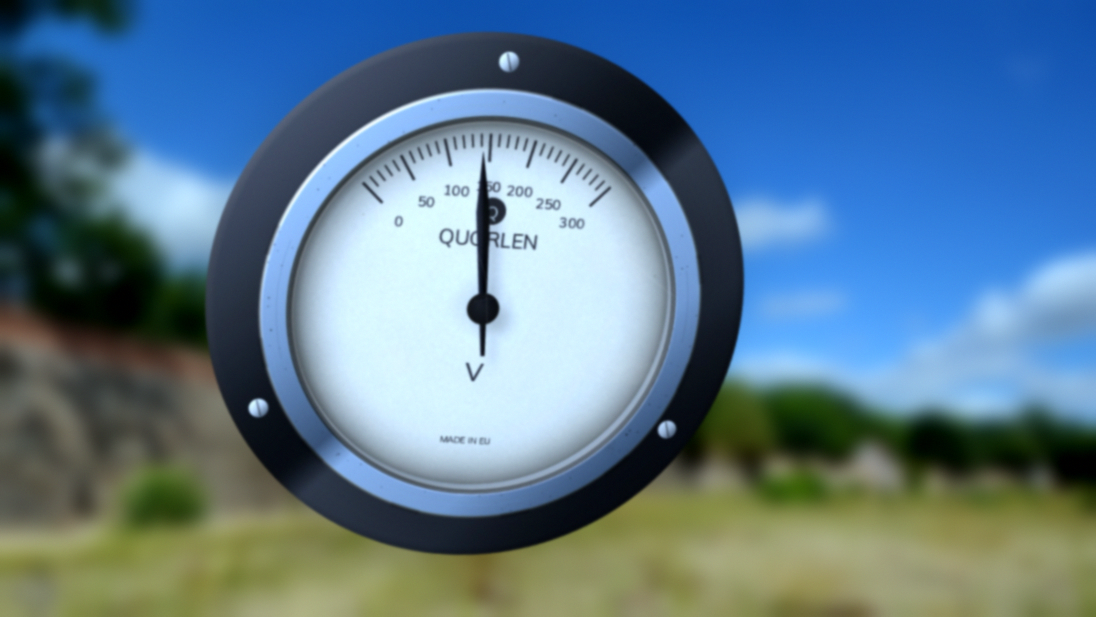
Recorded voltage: 140 V
